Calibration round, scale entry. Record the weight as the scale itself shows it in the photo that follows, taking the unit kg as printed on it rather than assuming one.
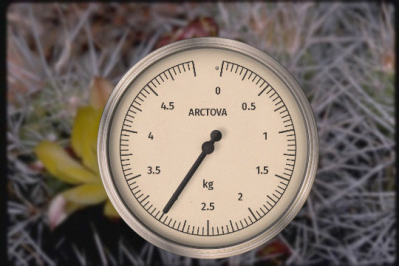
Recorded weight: 3 kg
